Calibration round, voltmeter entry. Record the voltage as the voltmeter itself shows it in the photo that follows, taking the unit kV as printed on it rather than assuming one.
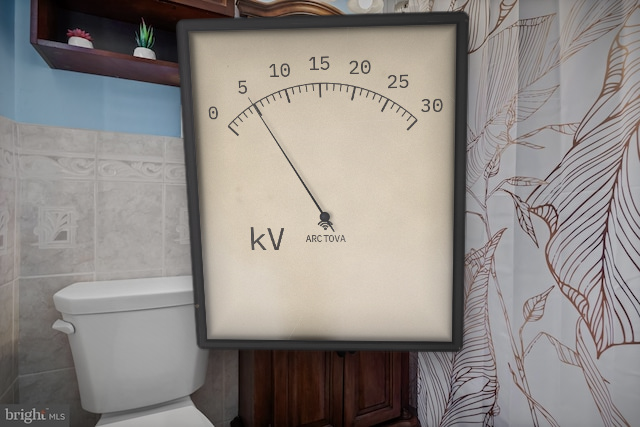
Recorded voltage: 5 kV
